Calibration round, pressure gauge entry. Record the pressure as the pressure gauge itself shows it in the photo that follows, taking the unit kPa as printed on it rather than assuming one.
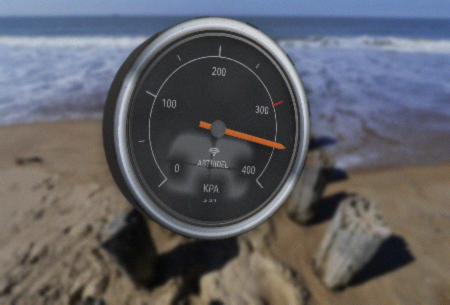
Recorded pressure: 350 kPa
